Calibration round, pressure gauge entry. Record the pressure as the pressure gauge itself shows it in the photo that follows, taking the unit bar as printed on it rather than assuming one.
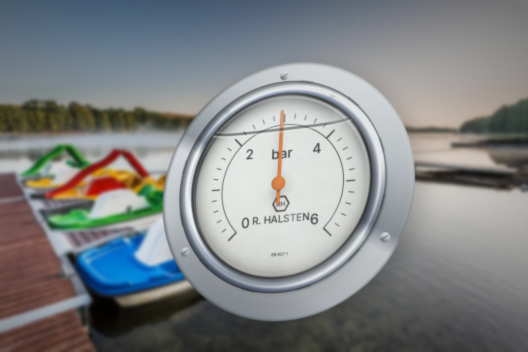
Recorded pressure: 3 bar
